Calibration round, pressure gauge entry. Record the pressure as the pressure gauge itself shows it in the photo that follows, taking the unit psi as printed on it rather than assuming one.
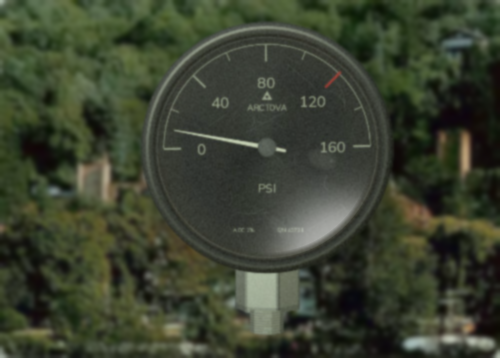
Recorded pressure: 10 psi
